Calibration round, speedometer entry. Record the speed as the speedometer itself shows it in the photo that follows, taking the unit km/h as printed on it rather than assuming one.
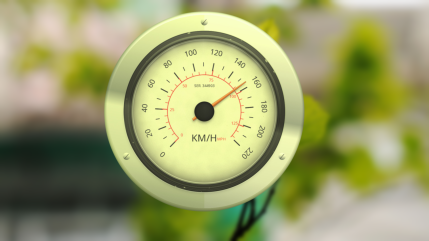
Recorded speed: 155 km/h
